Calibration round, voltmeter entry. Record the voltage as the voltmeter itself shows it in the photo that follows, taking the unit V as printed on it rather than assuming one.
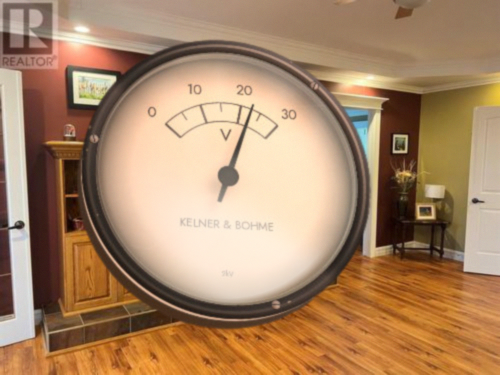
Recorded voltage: 22.5 V
